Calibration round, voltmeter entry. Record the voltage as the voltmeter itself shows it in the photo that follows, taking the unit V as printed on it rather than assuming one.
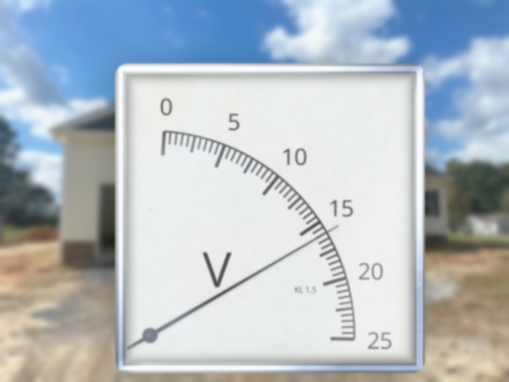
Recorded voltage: 16 V
